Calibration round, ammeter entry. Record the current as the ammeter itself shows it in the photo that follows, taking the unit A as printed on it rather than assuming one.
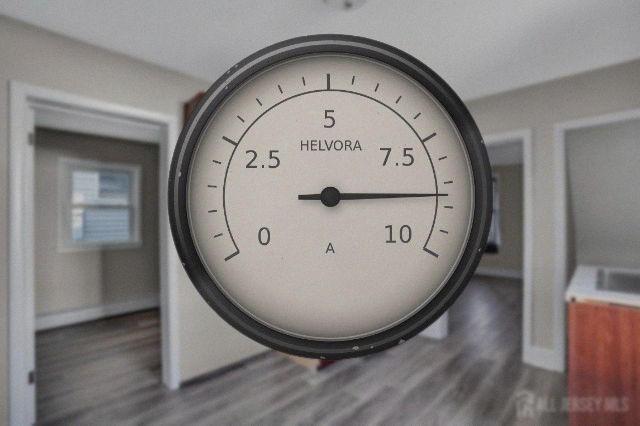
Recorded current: 8.75 A
